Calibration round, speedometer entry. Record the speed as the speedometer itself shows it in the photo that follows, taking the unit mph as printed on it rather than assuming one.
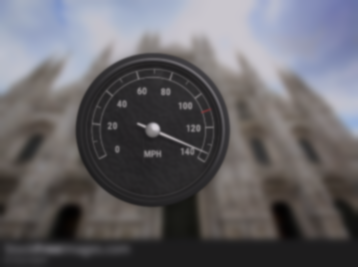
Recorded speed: 135 mph
